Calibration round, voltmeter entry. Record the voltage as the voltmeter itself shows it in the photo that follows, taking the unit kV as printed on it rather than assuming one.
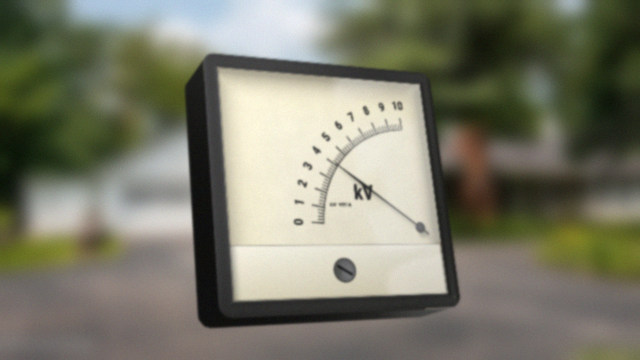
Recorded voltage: 4 kV
